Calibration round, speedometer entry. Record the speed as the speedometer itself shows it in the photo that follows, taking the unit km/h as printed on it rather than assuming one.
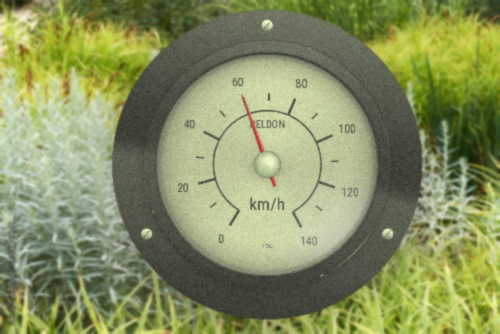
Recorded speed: 60 km/h
